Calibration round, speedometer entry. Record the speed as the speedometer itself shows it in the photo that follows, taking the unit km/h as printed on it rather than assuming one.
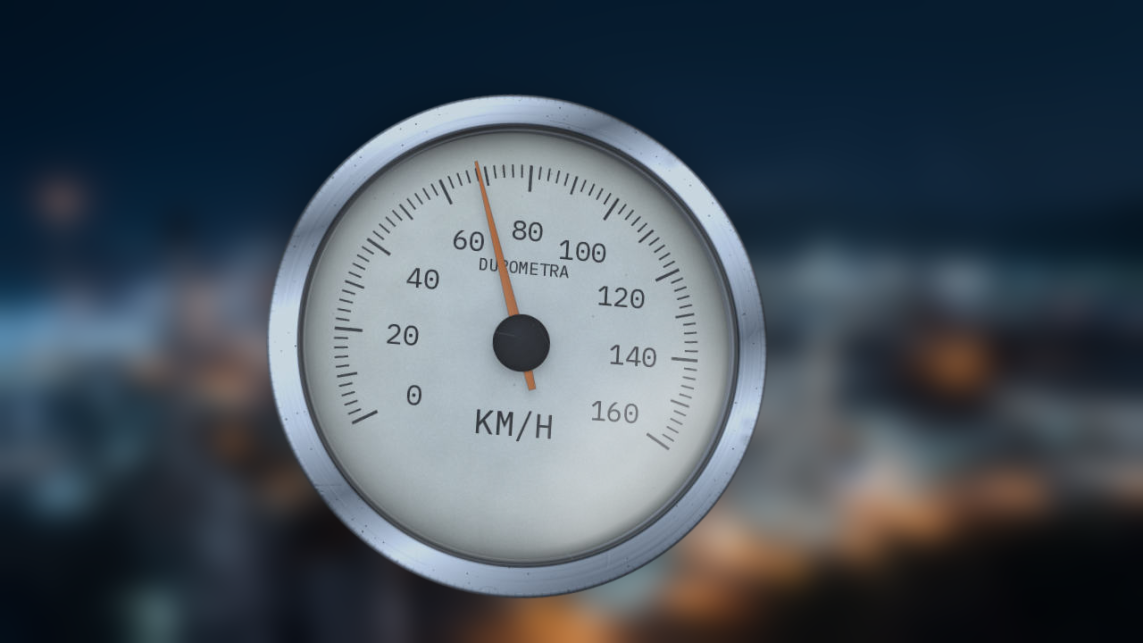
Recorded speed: 68 km/h
